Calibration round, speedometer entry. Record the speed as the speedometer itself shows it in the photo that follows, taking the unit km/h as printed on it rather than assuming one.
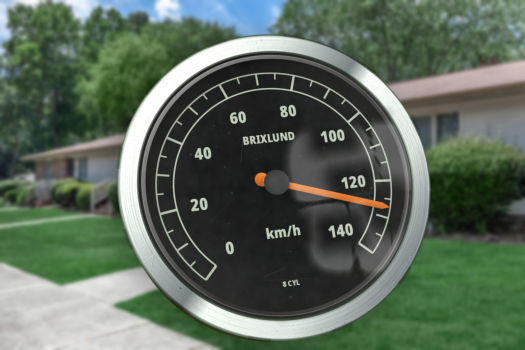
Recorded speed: 127.5 km/h
